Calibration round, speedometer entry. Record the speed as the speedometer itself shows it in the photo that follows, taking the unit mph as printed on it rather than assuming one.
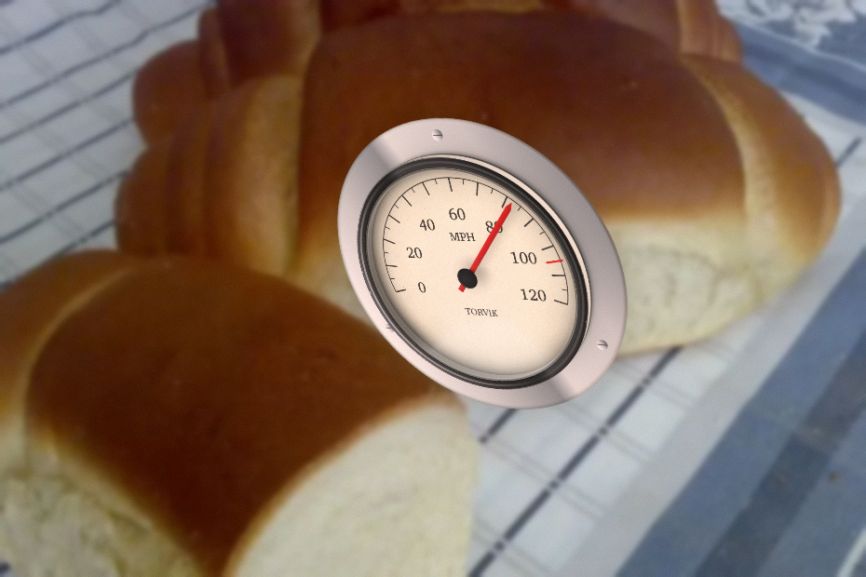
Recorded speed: 82.5 mph
